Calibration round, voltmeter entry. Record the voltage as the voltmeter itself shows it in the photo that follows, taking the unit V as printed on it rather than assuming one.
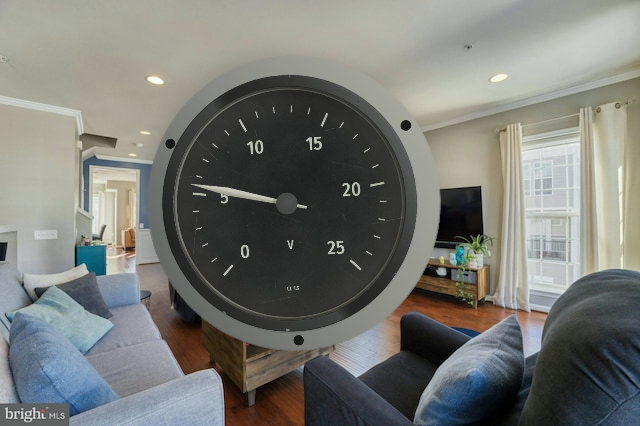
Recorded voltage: 5.5 V
